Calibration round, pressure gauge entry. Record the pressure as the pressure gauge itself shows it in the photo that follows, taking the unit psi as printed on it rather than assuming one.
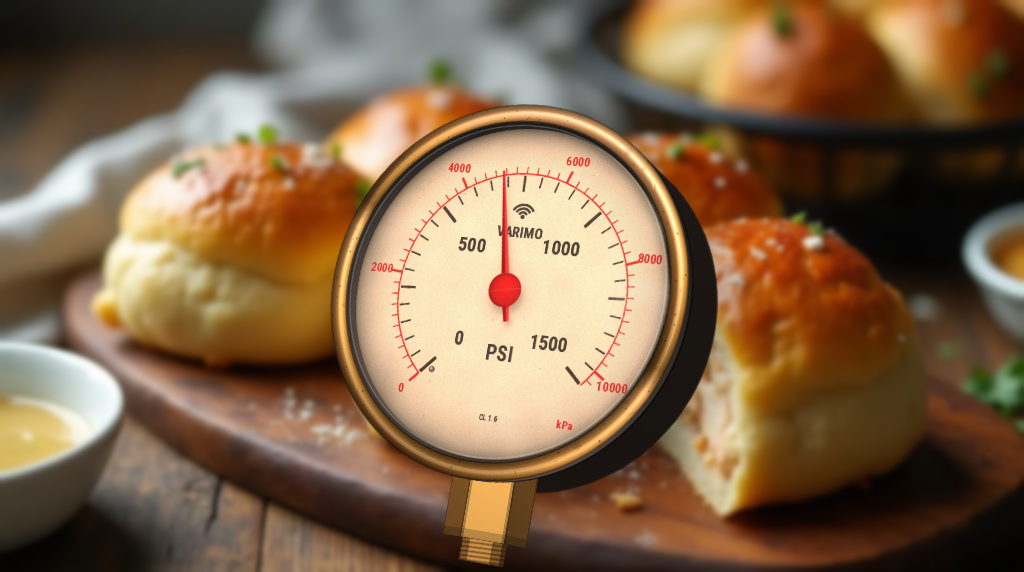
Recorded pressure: 700 psi
